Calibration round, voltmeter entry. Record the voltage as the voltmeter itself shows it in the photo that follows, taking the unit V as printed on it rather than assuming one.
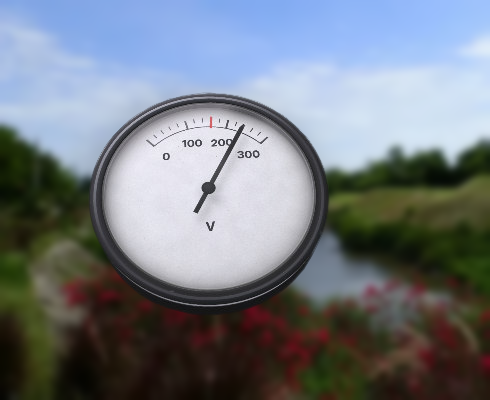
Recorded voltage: 240 V
